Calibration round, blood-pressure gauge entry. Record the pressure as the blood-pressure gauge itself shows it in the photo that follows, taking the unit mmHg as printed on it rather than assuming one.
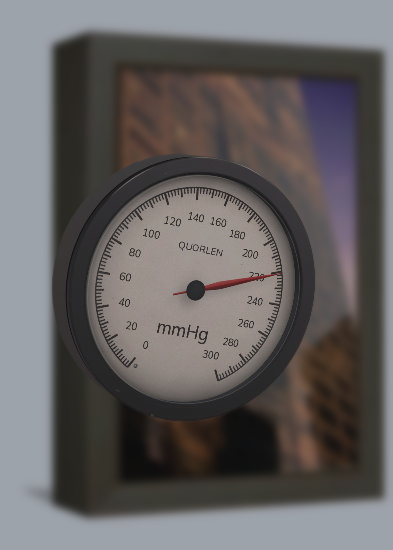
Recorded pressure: 220 mmHg
